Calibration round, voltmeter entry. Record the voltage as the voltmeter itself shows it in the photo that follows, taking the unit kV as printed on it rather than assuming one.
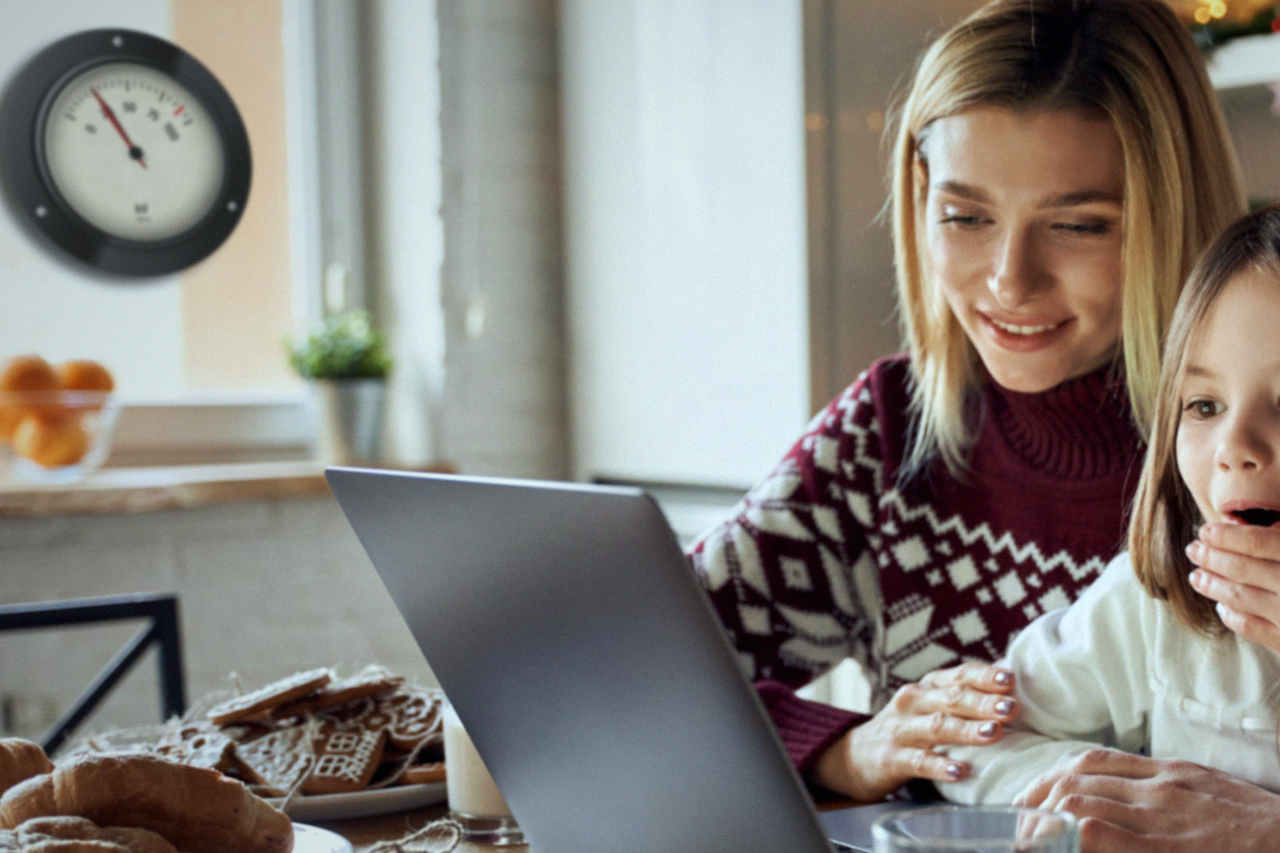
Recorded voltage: 25 kV
